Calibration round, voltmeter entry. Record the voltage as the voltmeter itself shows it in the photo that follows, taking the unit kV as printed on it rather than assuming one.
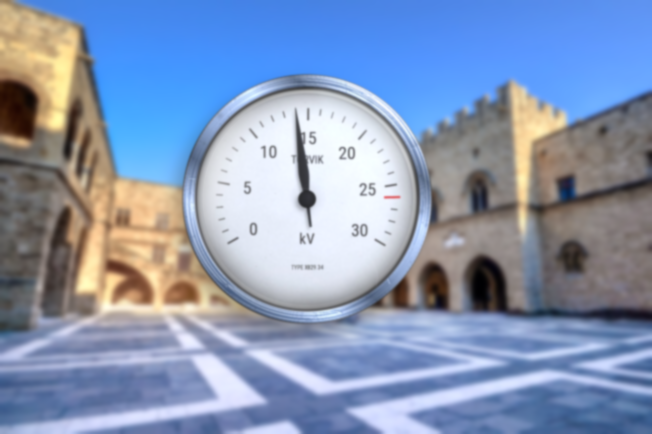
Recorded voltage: 14 kV
